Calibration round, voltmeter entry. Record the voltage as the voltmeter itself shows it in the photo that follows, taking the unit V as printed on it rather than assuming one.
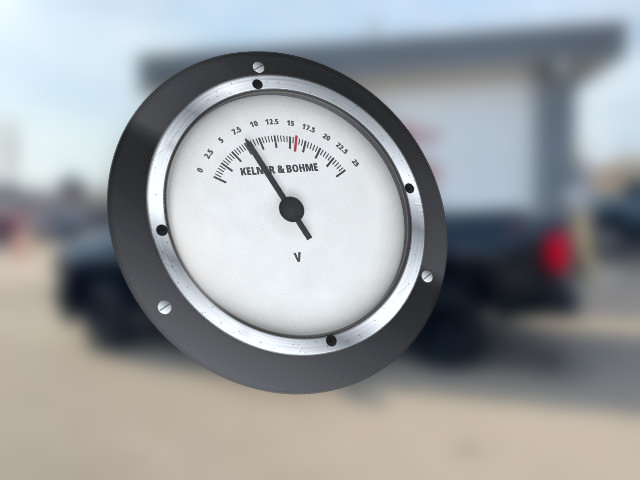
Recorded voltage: 7.5 V
